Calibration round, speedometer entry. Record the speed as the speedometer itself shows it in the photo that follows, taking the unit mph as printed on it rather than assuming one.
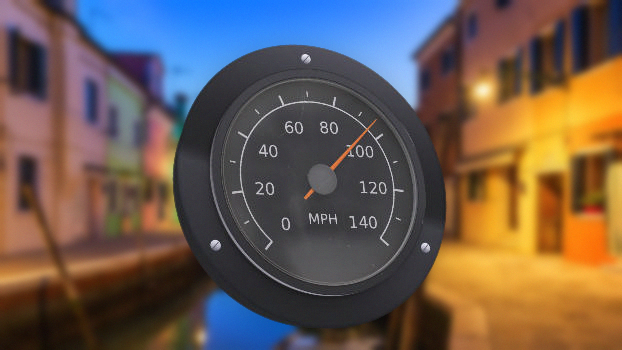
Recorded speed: 95 mph
